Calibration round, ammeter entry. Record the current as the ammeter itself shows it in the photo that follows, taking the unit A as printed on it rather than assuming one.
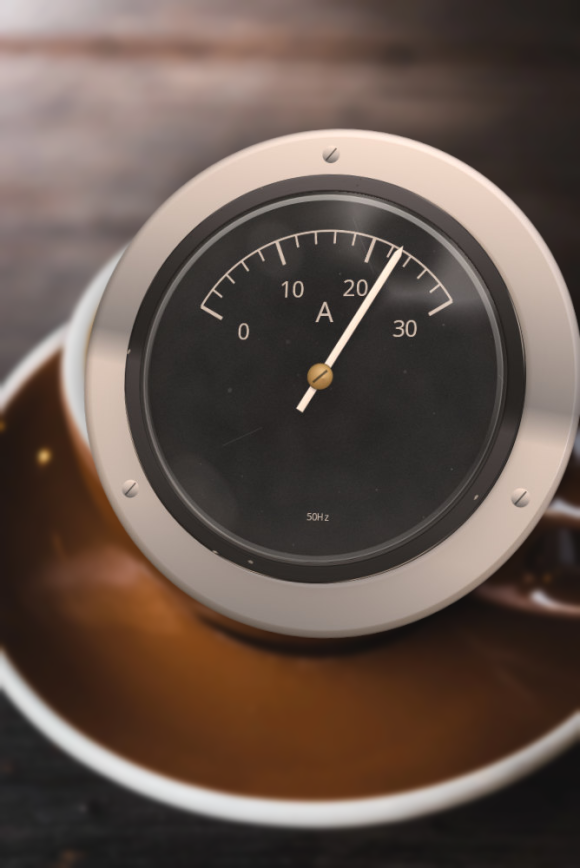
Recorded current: 23 A
